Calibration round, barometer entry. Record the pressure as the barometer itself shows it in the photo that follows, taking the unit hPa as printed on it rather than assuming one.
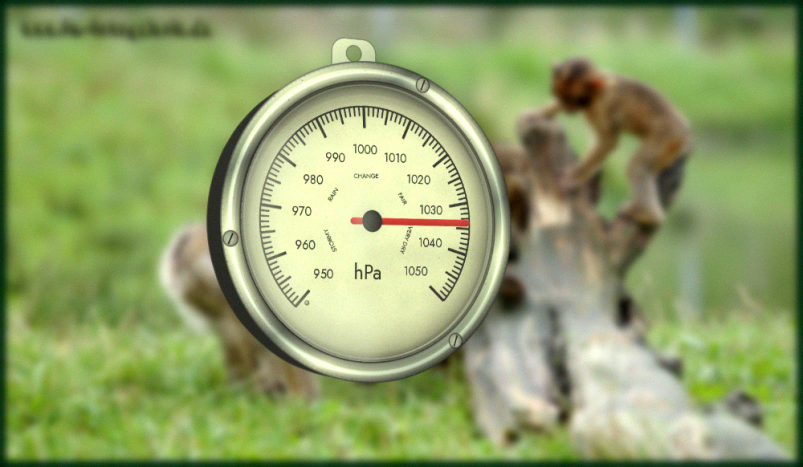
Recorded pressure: 1034 hPa
